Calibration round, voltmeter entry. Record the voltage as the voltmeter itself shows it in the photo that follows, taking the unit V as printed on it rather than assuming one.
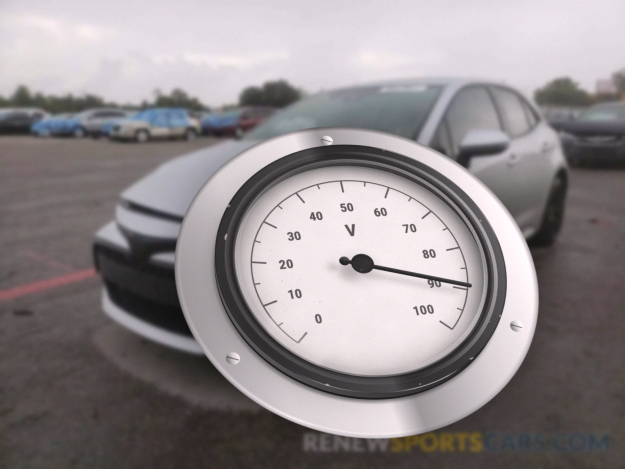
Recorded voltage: 90 V
